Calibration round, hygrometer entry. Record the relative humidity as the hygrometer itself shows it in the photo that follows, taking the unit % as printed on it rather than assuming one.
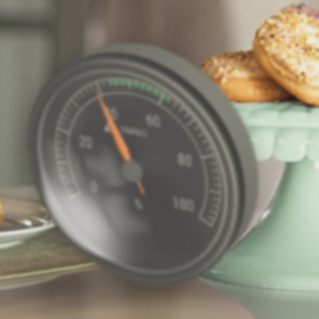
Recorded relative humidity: 40 %
